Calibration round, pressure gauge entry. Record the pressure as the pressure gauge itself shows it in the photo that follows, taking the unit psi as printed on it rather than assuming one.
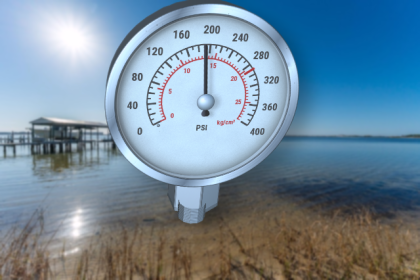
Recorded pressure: 190 psi
